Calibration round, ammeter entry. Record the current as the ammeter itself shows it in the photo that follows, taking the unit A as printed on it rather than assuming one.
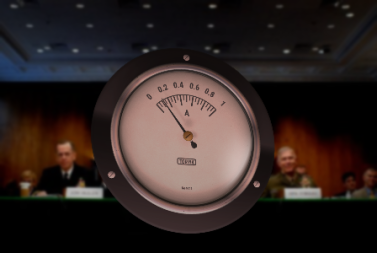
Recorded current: 0.1 A
